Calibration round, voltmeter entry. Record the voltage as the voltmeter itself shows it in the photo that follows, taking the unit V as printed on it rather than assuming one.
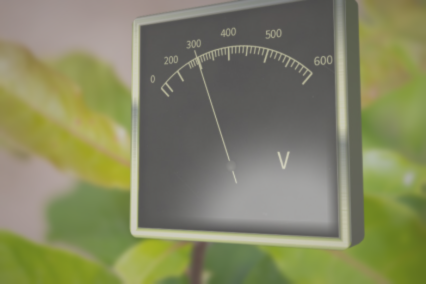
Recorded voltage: 300 V
